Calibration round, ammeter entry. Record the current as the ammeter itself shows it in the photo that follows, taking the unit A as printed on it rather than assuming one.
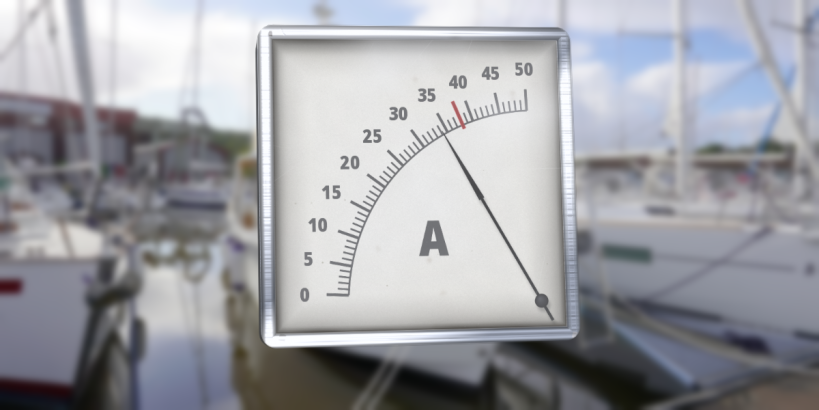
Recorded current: 34 A
